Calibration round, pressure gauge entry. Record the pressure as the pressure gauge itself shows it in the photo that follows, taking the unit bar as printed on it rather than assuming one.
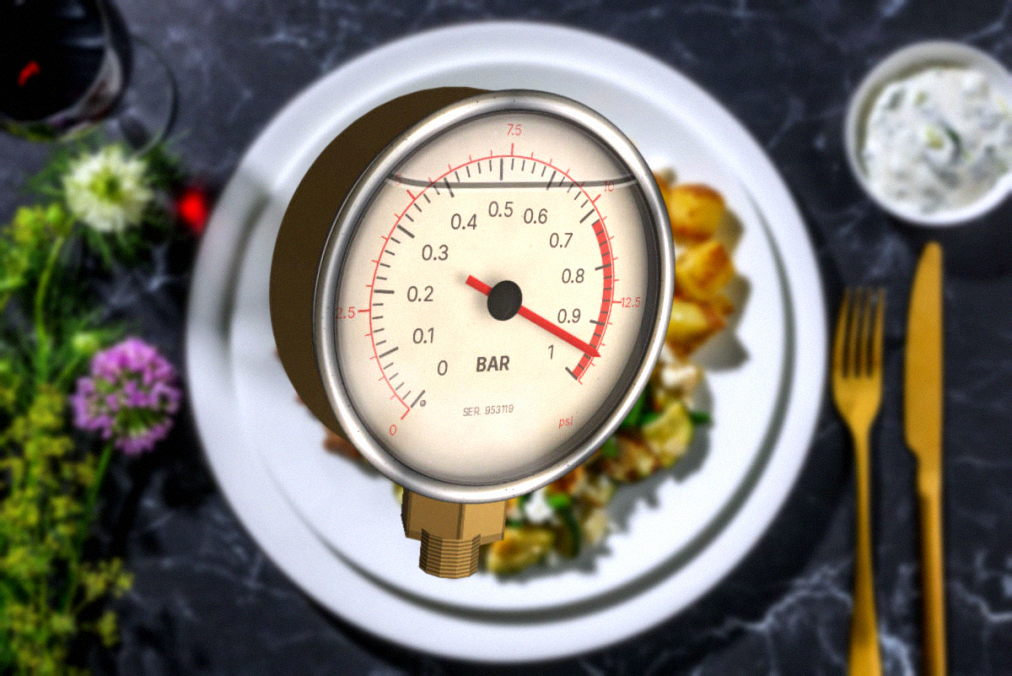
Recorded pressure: 0.95 bar
